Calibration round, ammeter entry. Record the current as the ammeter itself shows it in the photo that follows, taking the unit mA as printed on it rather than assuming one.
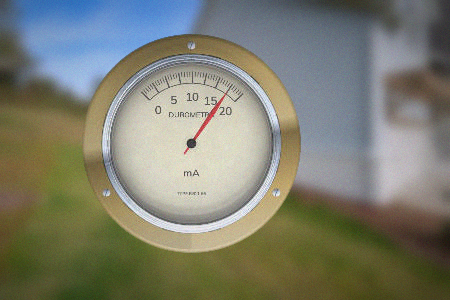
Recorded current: 17.5 mA
